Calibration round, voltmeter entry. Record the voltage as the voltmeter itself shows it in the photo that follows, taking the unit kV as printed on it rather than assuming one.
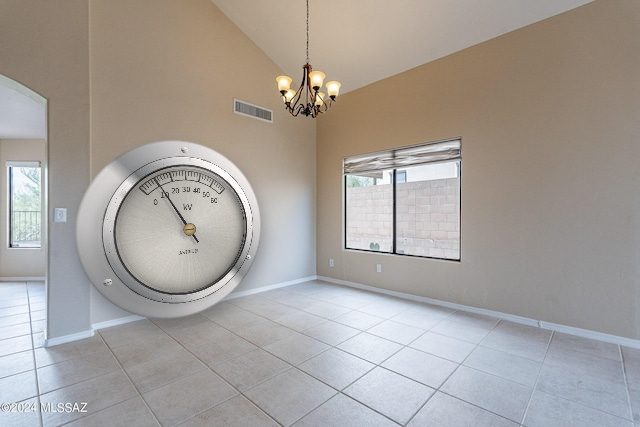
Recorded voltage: 10 kV
